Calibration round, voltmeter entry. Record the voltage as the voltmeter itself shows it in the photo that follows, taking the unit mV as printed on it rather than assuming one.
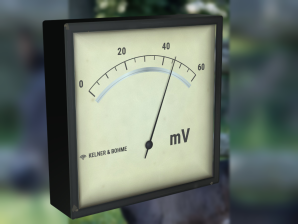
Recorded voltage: 45 mV
